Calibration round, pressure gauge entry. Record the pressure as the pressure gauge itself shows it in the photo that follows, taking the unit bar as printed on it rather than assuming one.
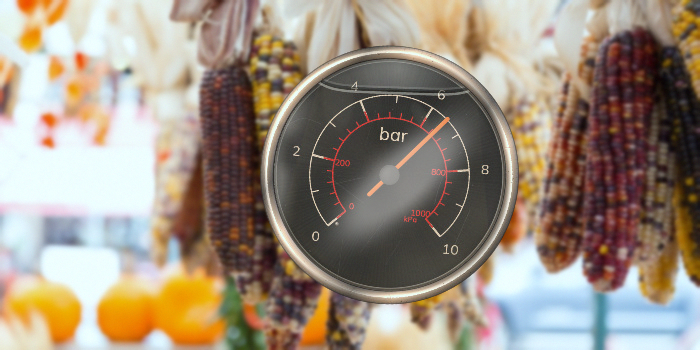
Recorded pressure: 6.5 bar
